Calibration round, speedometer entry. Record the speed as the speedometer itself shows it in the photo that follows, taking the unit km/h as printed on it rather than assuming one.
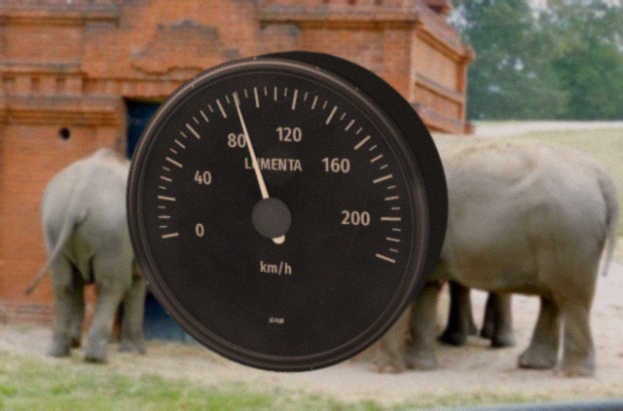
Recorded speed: 90 km/h
